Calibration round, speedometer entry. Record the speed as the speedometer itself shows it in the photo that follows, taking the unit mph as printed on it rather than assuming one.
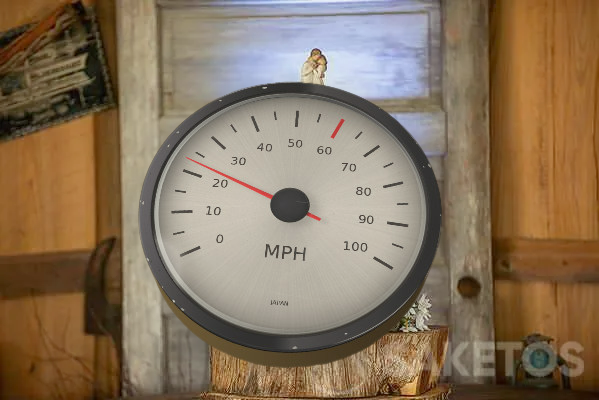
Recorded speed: 22.5 mph
